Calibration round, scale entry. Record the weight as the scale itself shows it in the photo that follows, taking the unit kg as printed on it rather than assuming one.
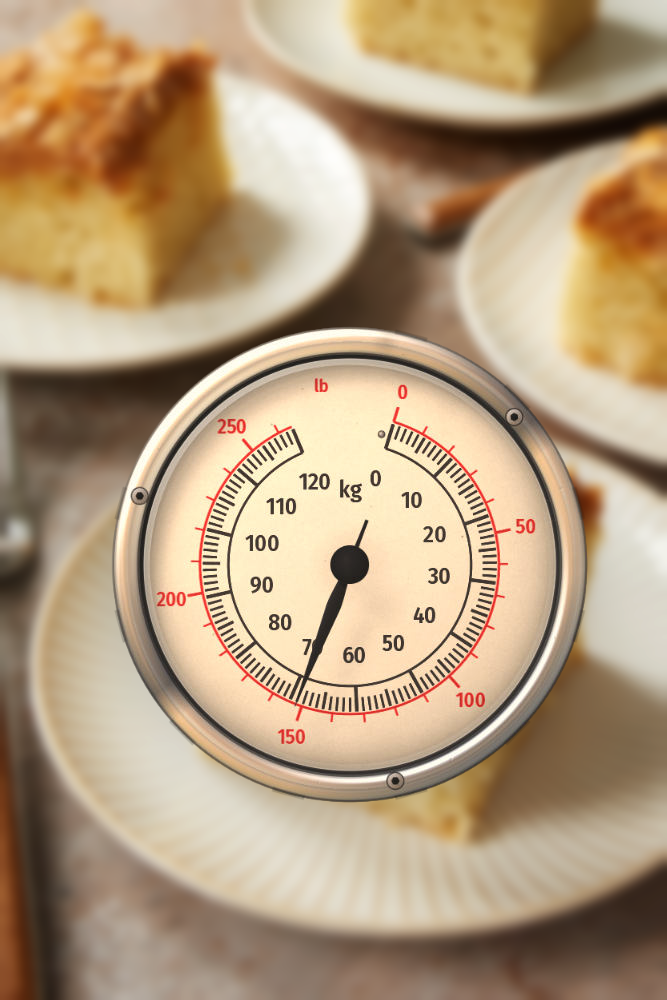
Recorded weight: 69 kg
